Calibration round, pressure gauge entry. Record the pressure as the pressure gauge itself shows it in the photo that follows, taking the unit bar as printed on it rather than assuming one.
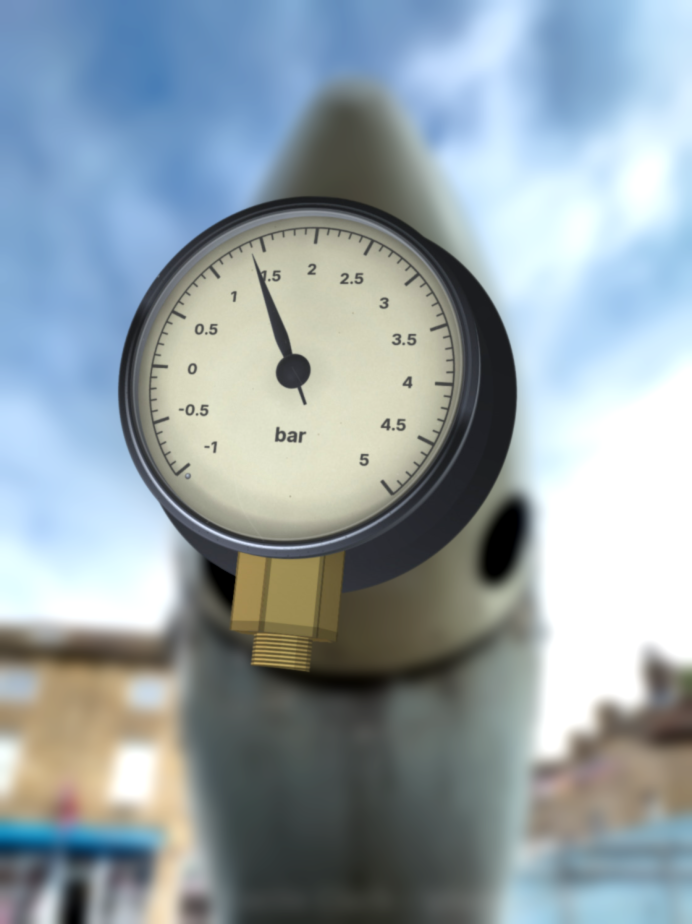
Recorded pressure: 1.4 bar
